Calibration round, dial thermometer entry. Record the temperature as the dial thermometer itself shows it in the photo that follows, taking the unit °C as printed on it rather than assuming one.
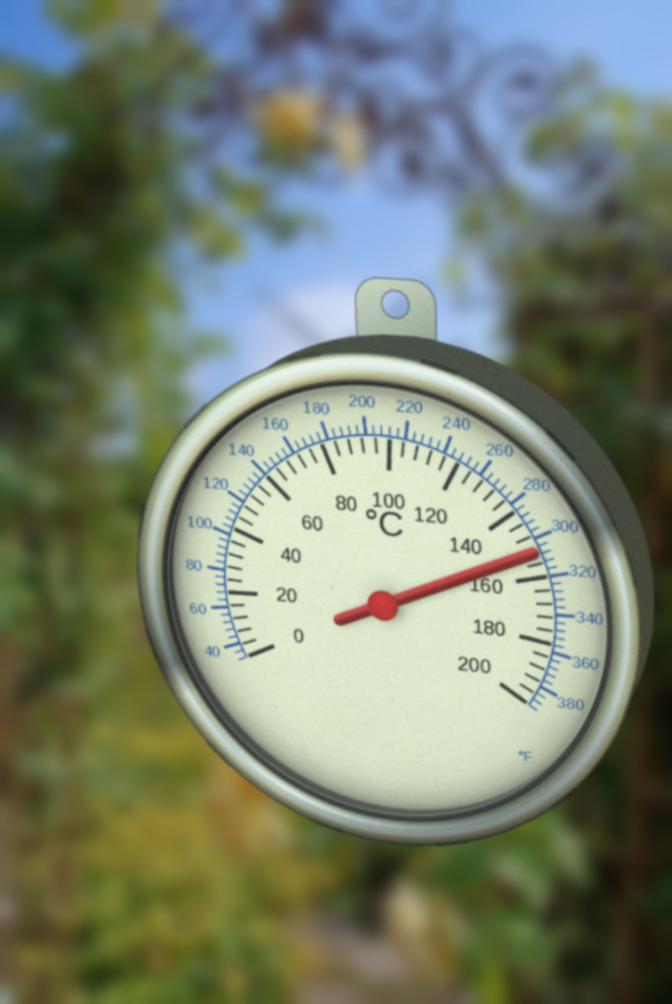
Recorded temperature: 152 °C
